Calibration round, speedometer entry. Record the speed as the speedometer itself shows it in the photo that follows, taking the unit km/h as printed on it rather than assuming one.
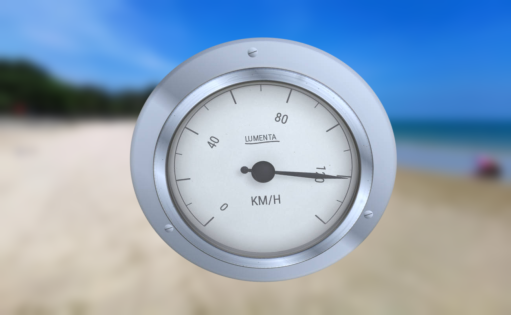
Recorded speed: 120 km/h
